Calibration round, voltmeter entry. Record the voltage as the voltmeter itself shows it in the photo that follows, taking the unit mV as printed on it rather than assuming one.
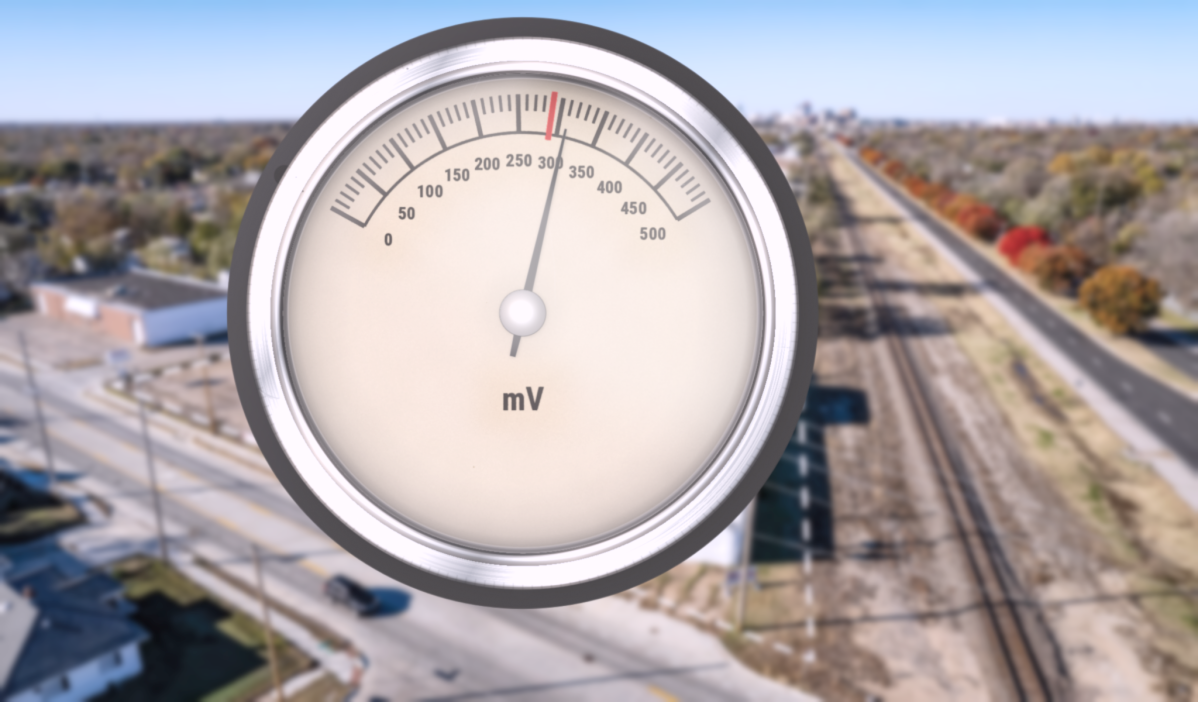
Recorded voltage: 310 mV
